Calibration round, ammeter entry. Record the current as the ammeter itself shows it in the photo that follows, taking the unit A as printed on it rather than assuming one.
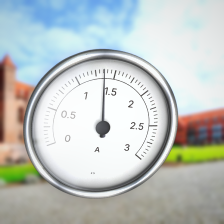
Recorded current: 1.35 A
